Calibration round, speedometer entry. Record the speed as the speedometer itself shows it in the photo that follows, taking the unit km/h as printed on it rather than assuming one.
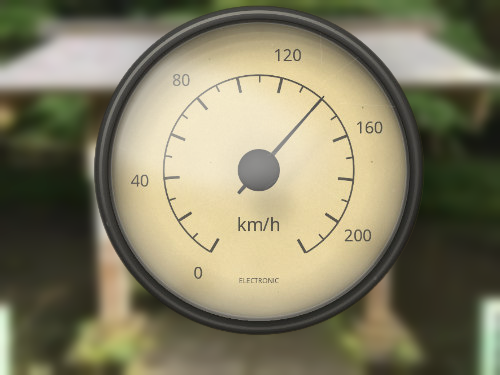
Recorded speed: 140 km/h
